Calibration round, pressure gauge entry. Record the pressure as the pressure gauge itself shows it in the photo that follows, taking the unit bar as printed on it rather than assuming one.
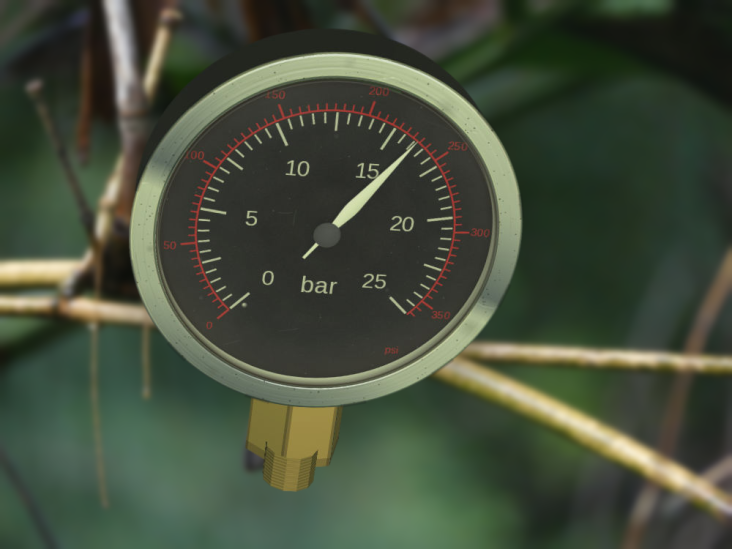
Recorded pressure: 16 bar
